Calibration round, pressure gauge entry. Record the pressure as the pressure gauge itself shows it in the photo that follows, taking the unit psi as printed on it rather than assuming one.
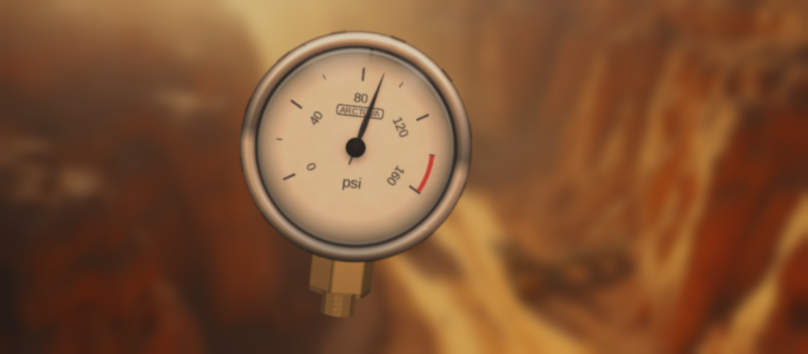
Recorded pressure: 90 psi
